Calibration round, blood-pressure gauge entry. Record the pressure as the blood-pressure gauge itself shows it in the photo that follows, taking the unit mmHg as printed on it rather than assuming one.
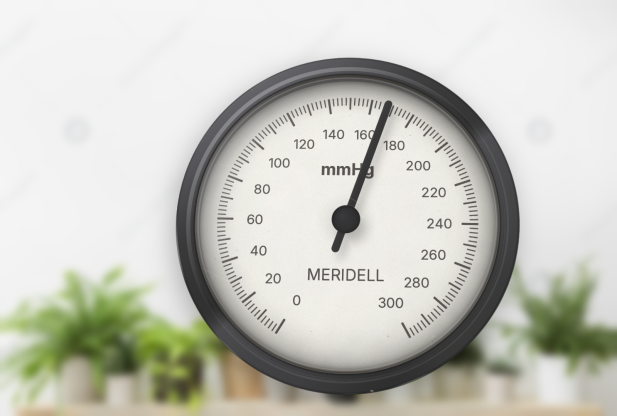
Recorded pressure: 168 mmHg
